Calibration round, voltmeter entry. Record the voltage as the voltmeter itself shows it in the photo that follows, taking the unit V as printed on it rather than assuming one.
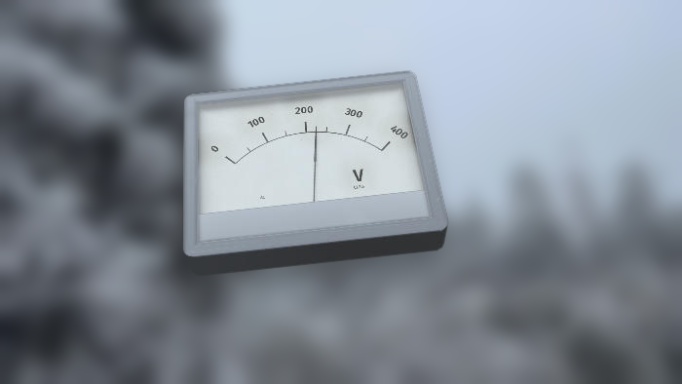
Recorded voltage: 225 V
